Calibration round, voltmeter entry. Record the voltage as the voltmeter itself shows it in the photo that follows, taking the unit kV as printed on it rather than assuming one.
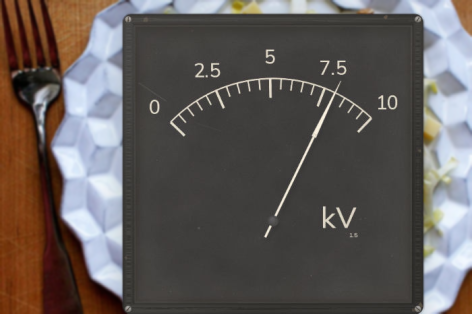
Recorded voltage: 8 kV
